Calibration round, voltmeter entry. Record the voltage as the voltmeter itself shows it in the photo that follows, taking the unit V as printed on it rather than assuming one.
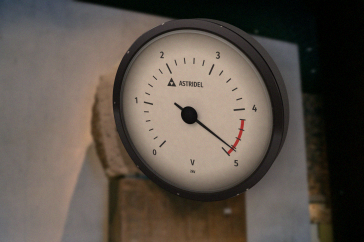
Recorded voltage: 4.8 V
